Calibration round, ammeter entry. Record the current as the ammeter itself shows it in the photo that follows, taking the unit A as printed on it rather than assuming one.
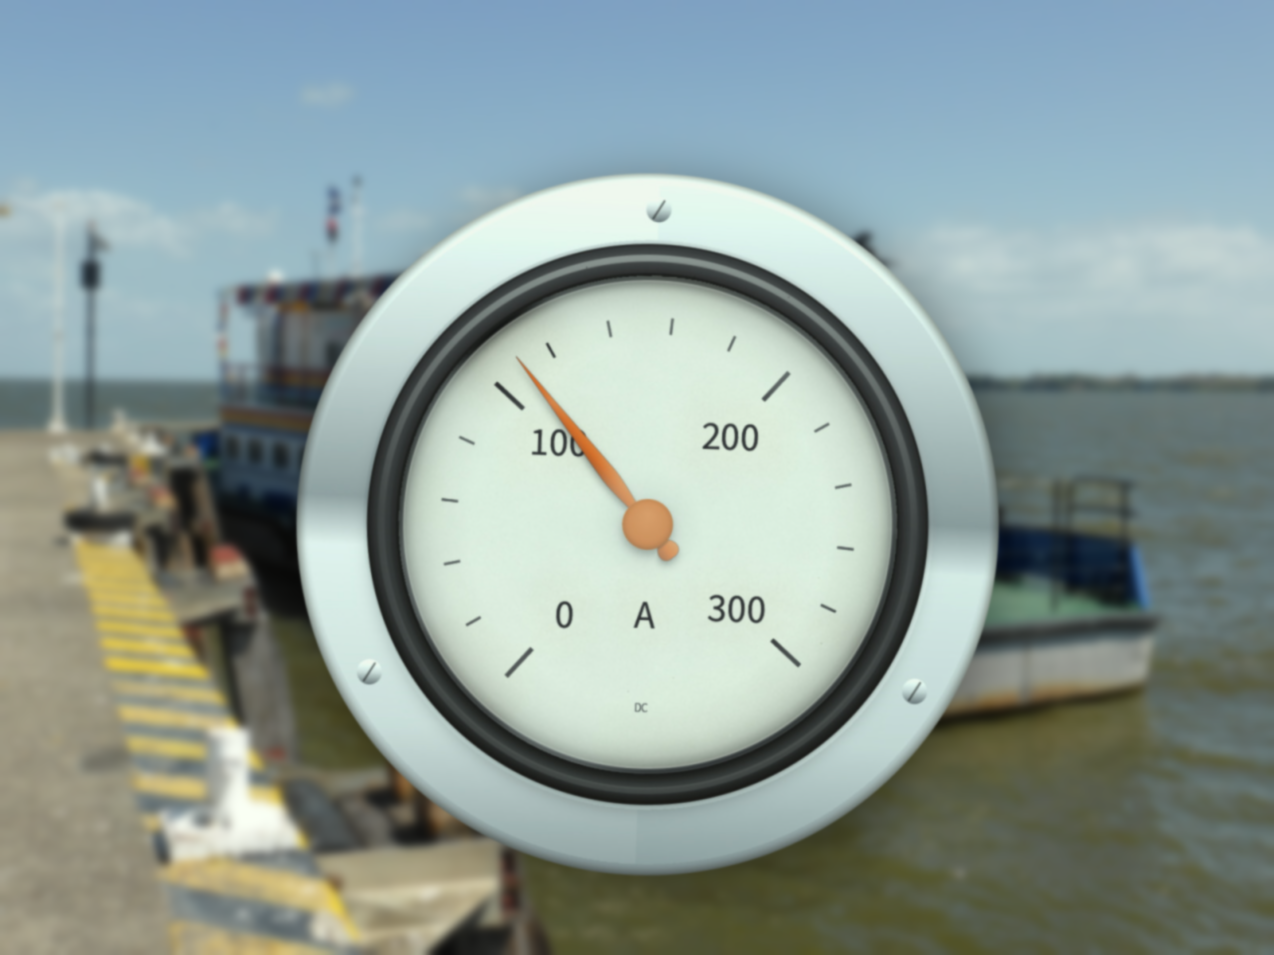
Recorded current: 110 A
